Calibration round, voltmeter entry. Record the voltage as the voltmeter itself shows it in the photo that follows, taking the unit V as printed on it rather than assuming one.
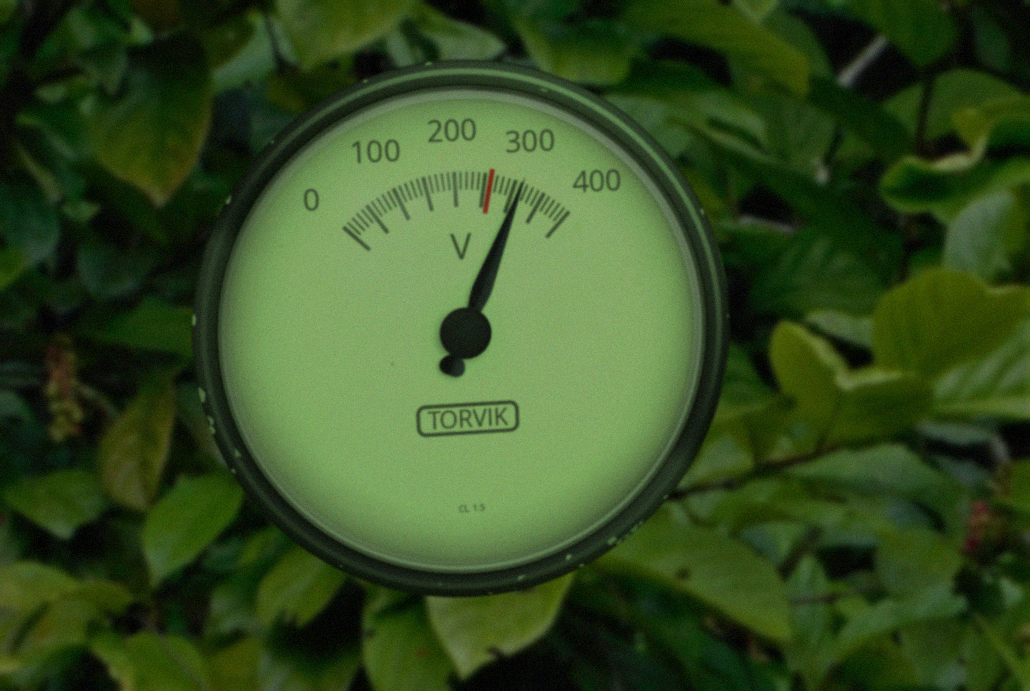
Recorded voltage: 310 V
